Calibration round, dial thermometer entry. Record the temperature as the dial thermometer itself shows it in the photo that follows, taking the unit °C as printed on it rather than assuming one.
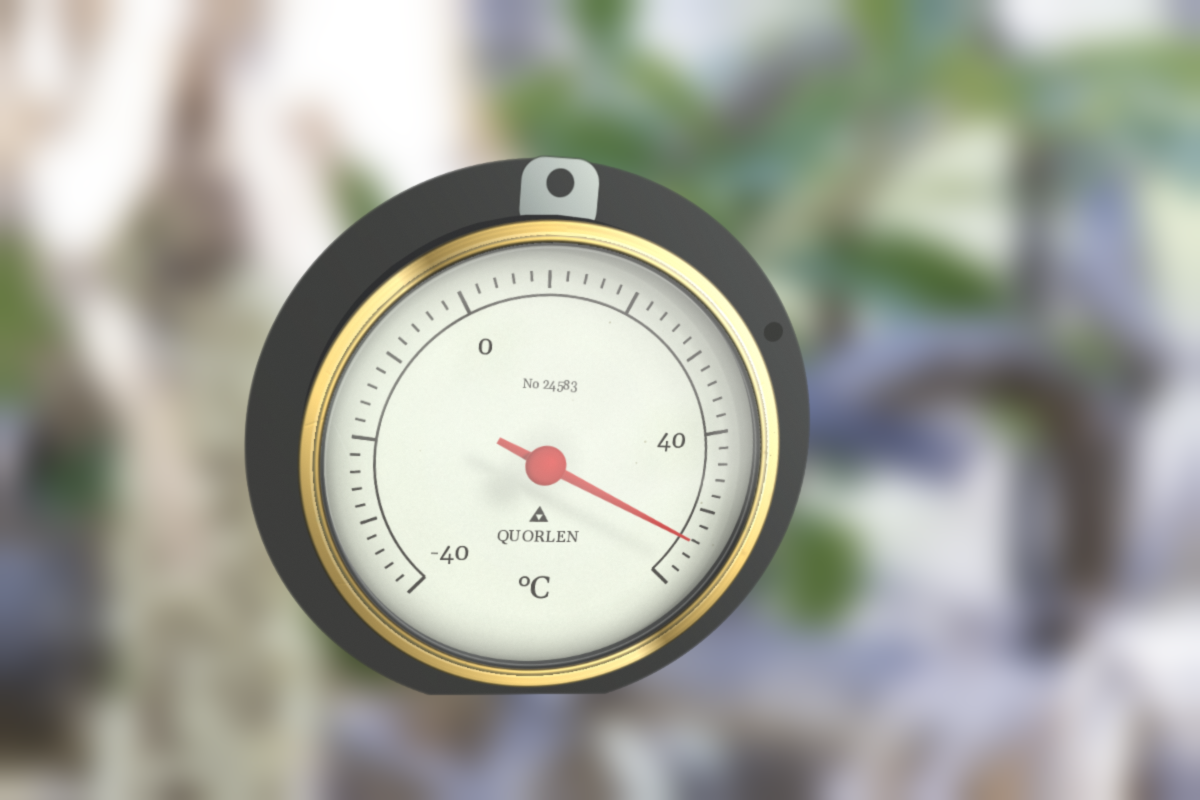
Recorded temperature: 54 °C
